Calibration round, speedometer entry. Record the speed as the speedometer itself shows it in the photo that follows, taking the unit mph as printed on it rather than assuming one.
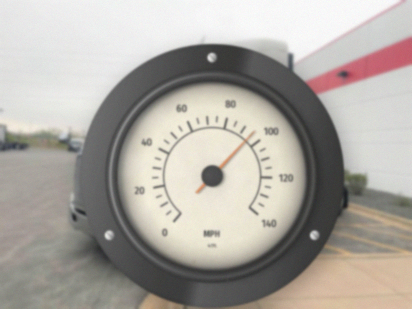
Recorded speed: 95 mph
